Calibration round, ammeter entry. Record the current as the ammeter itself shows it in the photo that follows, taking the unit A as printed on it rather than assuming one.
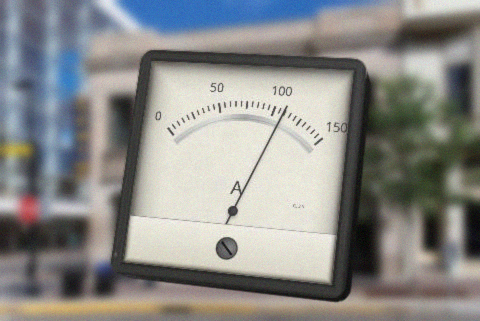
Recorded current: 110 A
